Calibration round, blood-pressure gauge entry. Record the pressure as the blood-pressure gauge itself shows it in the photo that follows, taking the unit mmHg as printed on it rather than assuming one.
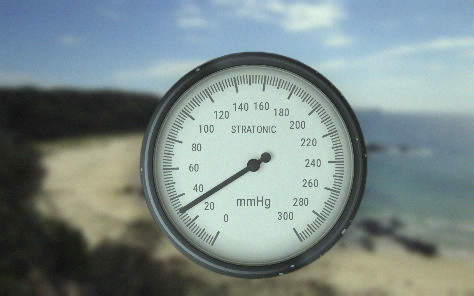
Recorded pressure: 30 mmHg
